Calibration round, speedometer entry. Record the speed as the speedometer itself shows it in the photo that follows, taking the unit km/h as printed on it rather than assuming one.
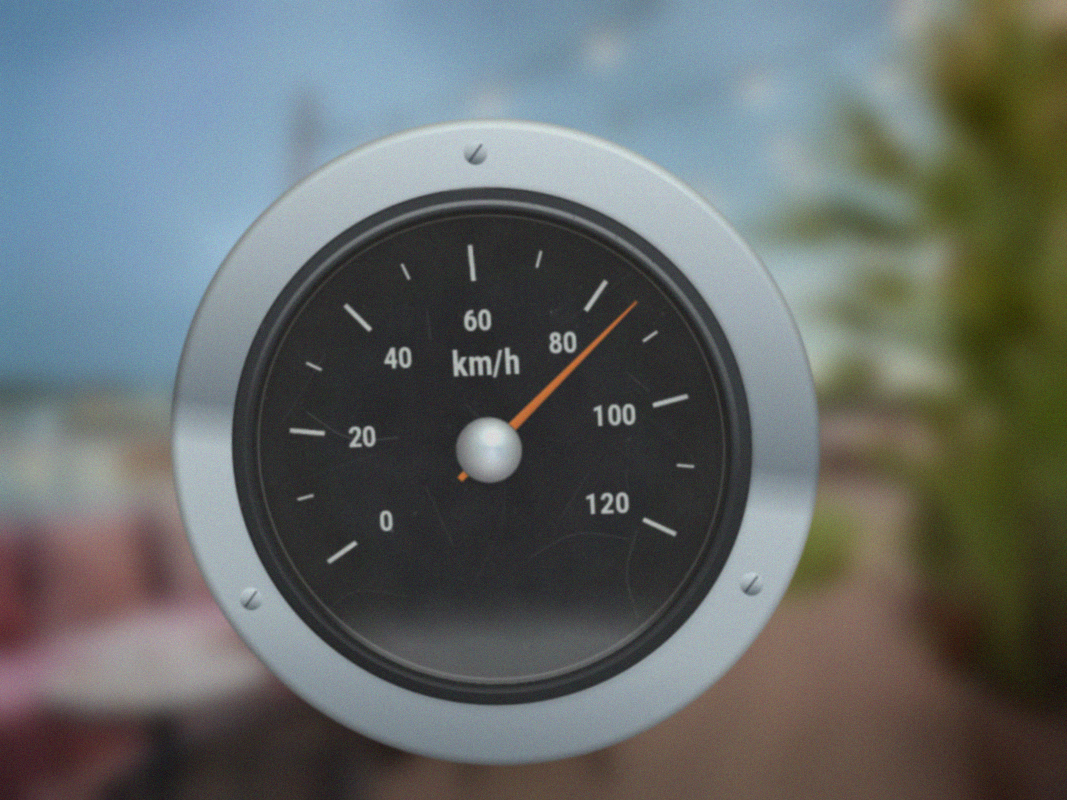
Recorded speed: 85 km/h
